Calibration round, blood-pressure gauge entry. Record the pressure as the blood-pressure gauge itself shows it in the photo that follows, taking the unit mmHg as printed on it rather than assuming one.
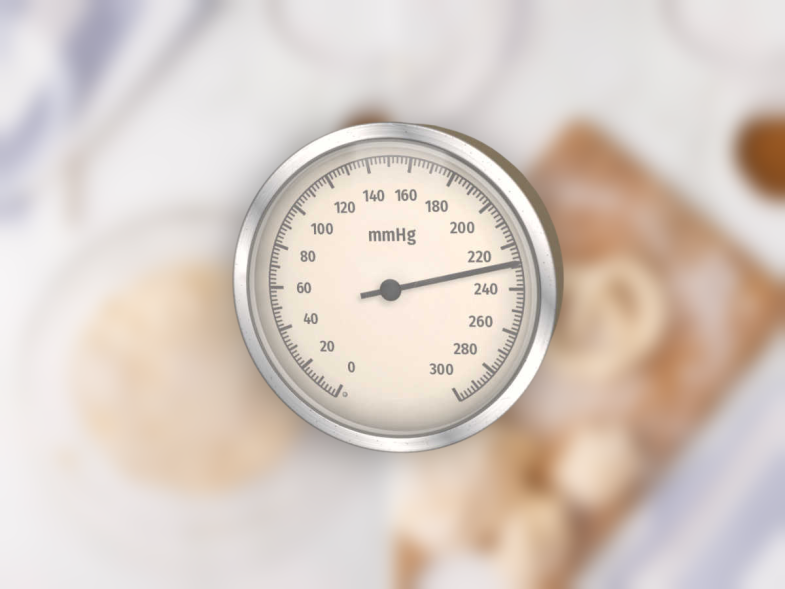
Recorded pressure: 228 mmHg
